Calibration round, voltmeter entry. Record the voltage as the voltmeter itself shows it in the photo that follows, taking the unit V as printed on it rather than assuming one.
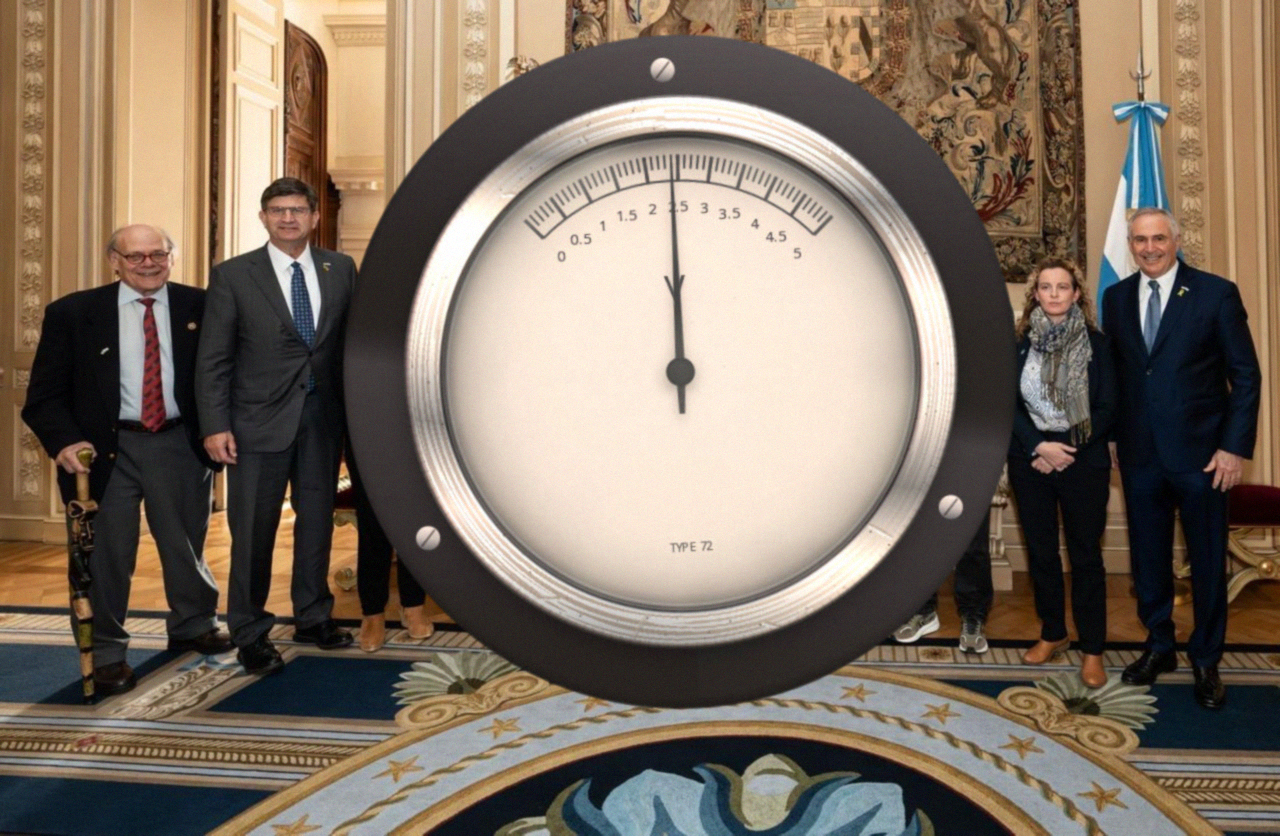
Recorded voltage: 2.4 V
